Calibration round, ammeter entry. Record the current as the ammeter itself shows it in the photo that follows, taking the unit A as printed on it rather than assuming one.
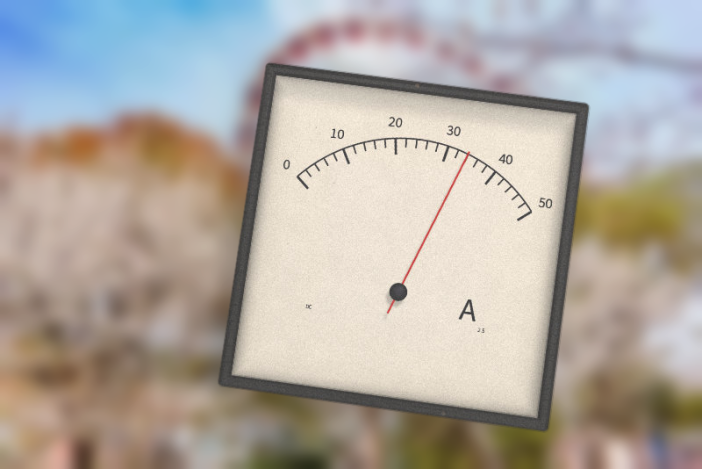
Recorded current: 34 A
